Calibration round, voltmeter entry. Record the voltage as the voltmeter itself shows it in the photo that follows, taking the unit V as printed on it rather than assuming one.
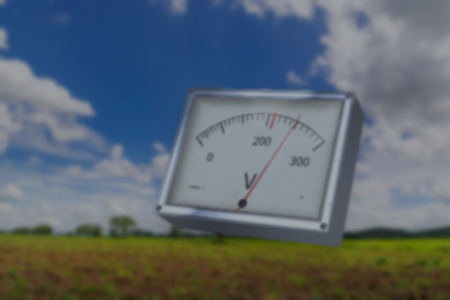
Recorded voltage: 250 V
